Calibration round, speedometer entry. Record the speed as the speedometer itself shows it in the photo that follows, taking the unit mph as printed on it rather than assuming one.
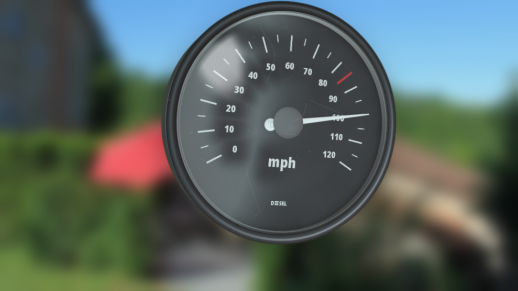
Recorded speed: 100 mph
